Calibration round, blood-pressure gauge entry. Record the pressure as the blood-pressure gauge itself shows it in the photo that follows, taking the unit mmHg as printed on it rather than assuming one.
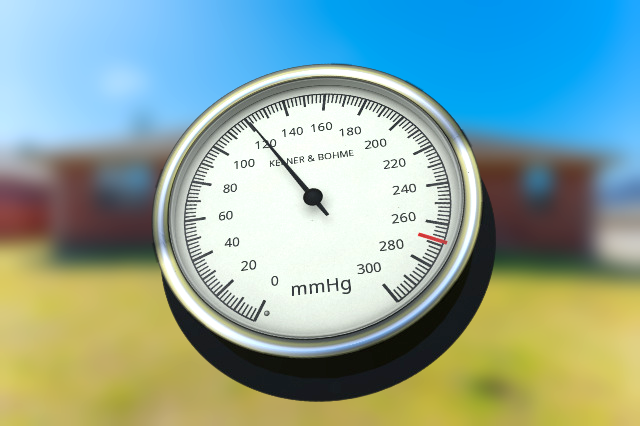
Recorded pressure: 120 mmHg
